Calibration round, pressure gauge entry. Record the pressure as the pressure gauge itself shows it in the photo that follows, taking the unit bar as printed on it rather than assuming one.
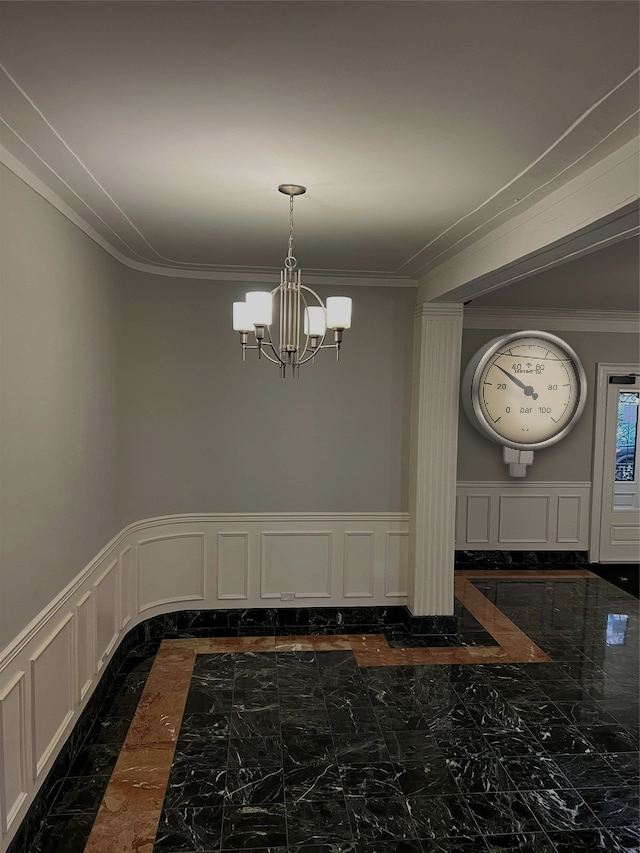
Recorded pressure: 30 bar
